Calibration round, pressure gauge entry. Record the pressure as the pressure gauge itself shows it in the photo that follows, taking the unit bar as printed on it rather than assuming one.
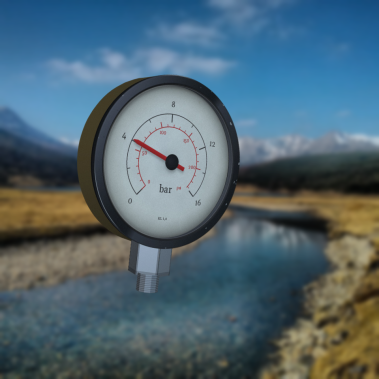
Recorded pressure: 4 bar
